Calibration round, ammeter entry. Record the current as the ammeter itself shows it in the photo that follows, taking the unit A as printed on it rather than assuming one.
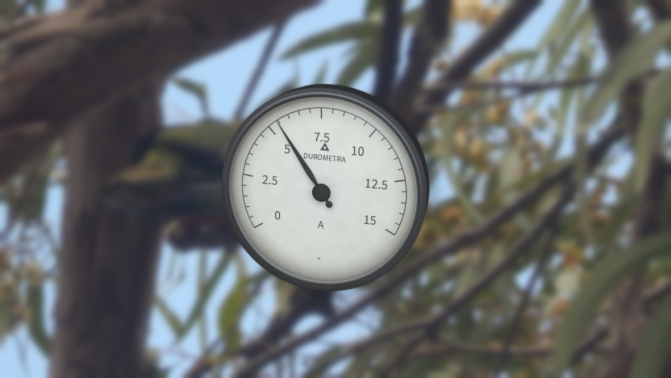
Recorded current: 5.5 A
